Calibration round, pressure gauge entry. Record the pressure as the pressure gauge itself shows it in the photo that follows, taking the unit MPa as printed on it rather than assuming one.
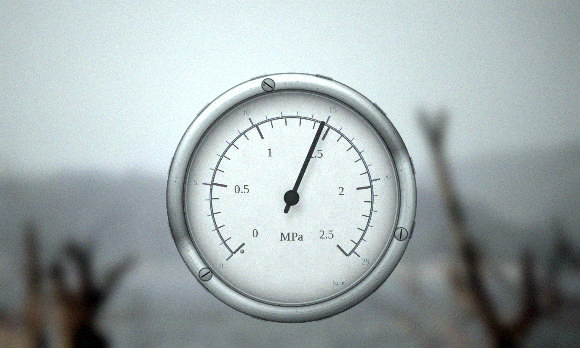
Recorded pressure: 1.45 MPa
